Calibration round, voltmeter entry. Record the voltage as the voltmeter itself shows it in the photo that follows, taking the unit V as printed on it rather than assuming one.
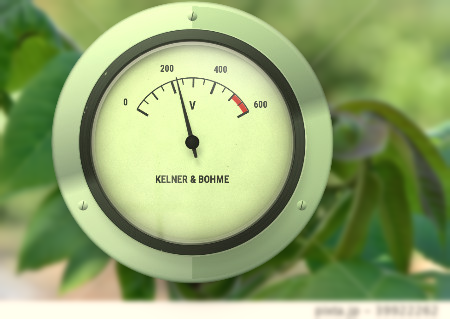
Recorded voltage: 225 V
